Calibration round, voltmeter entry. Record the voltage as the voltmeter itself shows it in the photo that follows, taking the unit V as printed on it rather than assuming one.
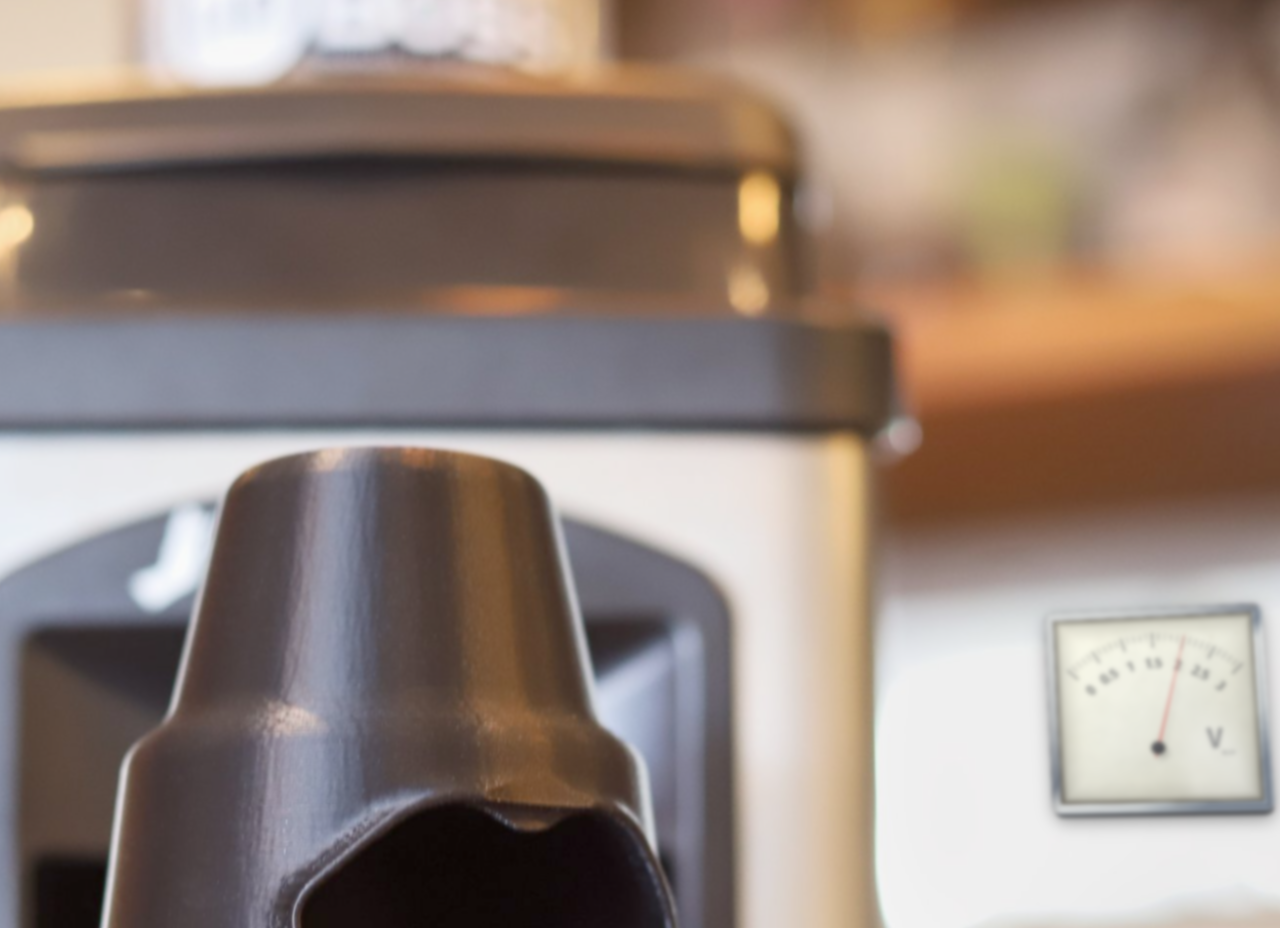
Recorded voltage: 2 V
